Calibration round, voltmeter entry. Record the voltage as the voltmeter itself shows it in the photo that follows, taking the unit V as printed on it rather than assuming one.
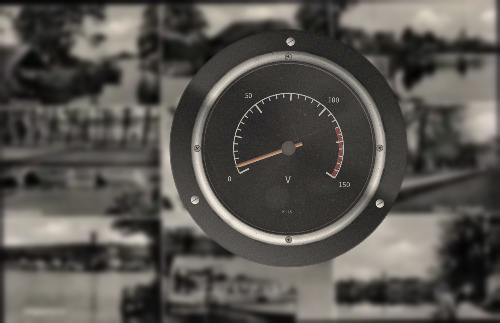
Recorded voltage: 5 V
